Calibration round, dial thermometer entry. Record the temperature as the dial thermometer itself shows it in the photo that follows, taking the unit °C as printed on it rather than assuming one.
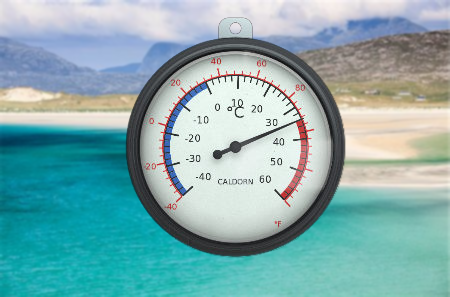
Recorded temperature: 34 °C
